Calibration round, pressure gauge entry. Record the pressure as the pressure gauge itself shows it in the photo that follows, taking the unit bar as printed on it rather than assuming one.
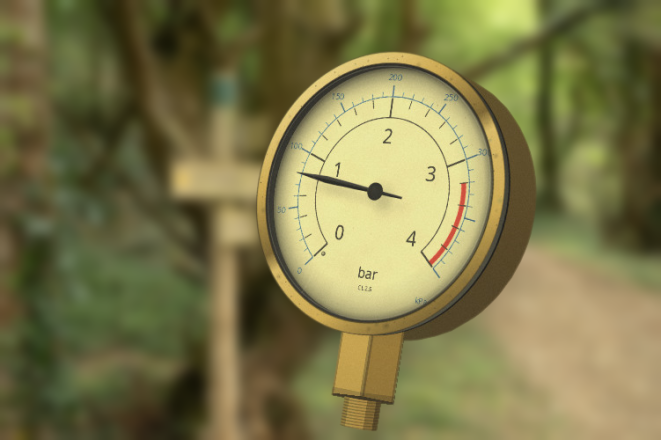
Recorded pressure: 0.8 bar
